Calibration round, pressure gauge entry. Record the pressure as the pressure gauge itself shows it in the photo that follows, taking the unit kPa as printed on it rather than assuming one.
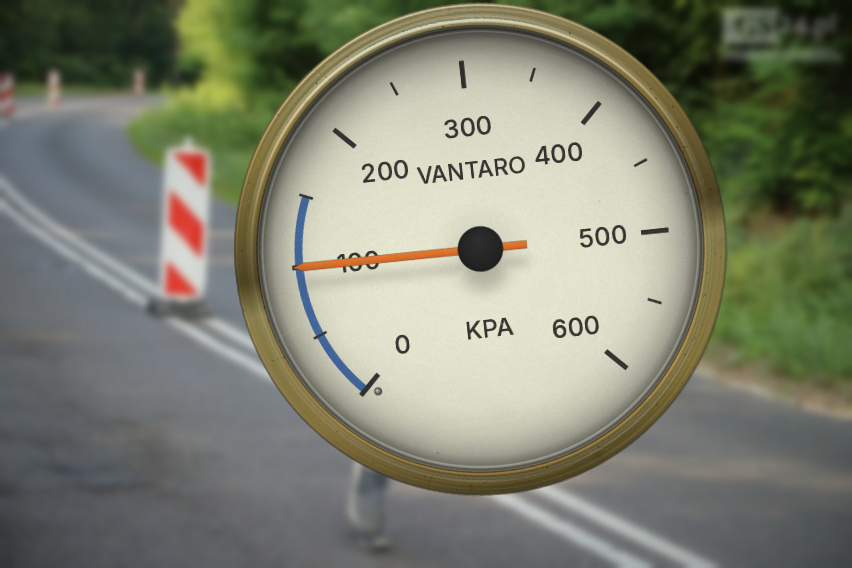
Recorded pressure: 100 kPa
